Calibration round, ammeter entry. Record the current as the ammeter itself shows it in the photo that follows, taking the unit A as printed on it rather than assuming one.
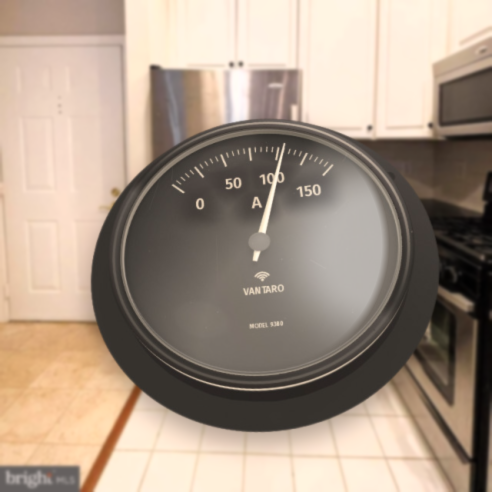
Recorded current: 105 A
